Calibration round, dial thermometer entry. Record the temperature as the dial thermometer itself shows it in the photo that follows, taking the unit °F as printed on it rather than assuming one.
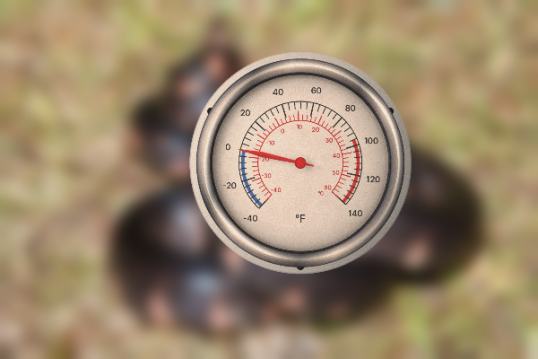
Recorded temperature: 0 °F
